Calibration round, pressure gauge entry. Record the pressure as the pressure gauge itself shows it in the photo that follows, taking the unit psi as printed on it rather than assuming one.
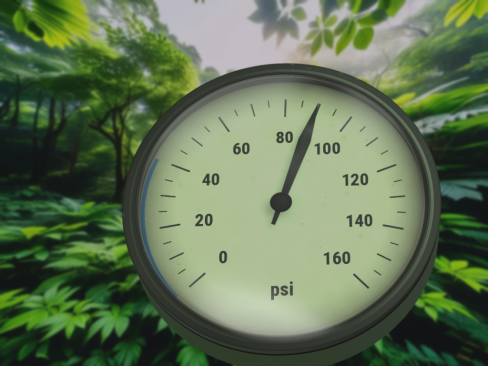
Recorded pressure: 90 psi
